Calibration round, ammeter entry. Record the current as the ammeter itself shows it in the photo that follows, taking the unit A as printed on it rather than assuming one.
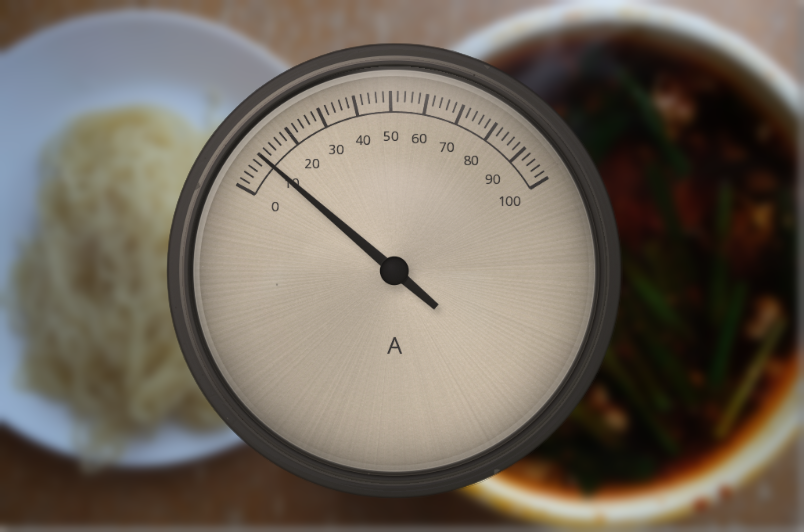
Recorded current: 10 A
